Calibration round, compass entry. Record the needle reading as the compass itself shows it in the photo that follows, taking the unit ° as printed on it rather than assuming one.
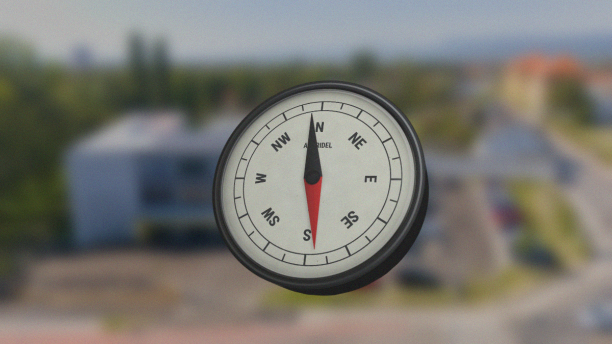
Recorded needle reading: 172.5 °
